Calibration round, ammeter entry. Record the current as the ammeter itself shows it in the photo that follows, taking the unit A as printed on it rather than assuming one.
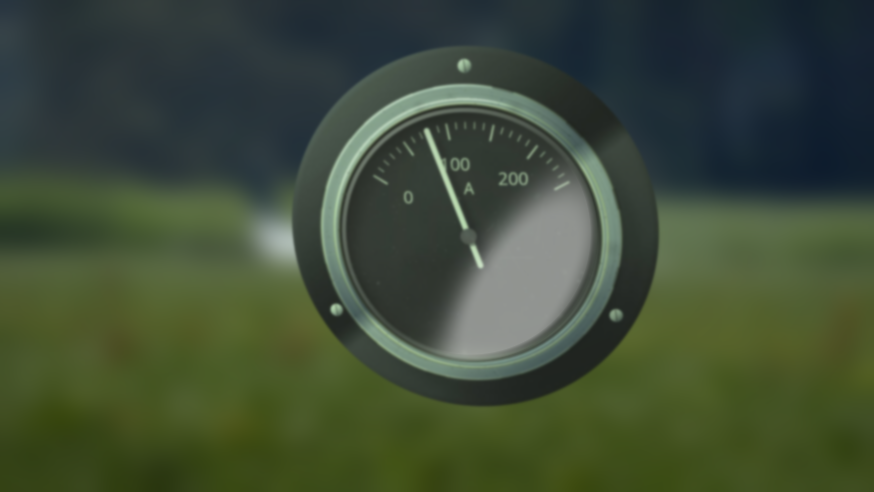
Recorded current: 80 A
